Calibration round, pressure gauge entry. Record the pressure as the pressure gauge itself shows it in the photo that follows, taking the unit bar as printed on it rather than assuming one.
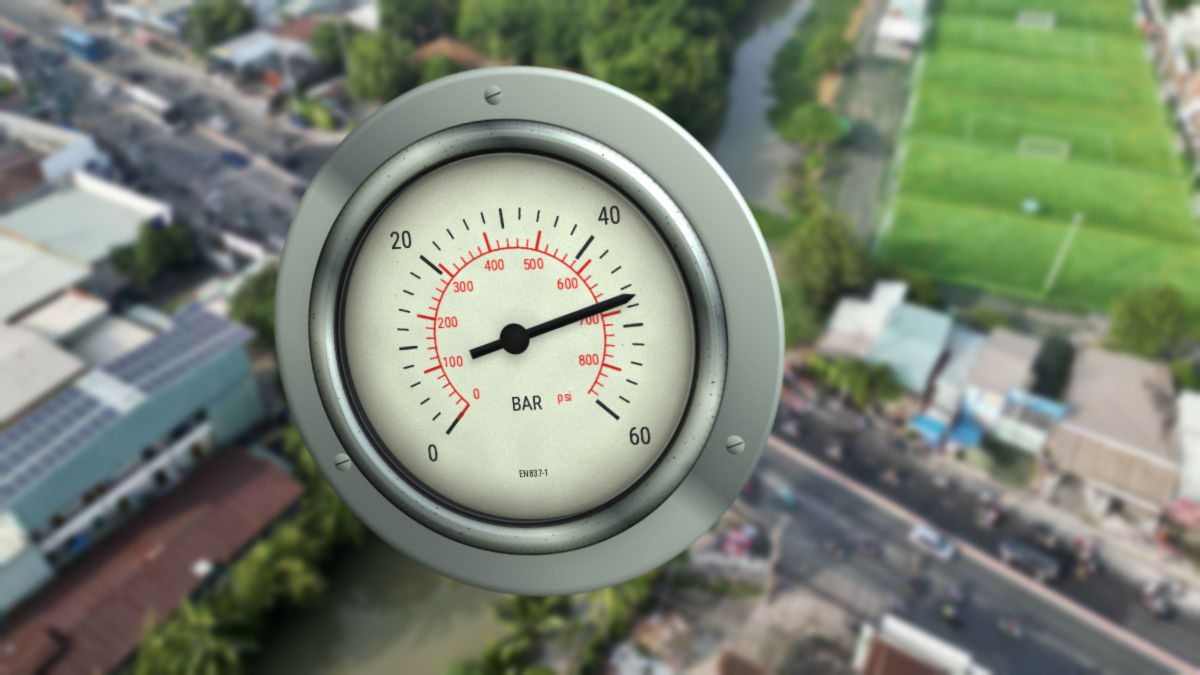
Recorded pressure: 47 bar
